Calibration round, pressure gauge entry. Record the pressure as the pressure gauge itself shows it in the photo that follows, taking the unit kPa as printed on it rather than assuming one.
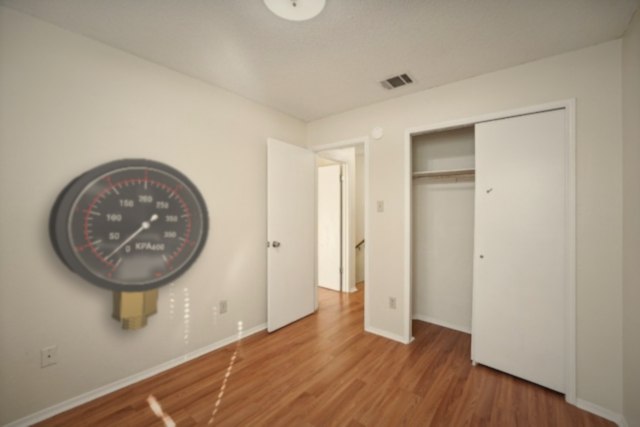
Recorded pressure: 20 kPa
